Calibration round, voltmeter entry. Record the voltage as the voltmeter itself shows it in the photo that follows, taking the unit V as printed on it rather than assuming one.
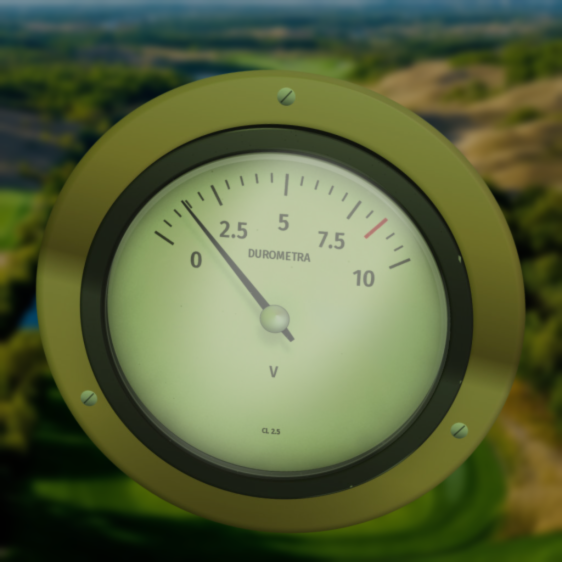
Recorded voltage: 1.5 V
